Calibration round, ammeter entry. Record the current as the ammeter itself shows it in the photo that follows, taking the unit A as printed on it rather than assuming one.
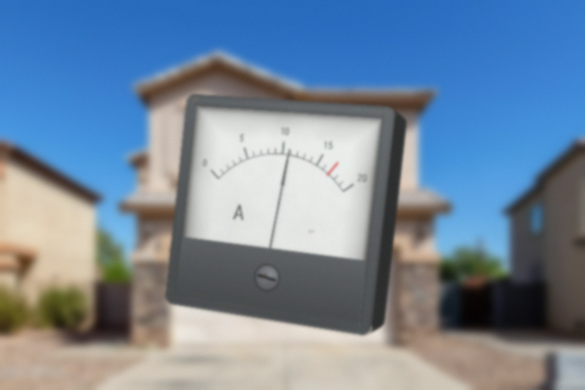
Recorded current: 11 A
